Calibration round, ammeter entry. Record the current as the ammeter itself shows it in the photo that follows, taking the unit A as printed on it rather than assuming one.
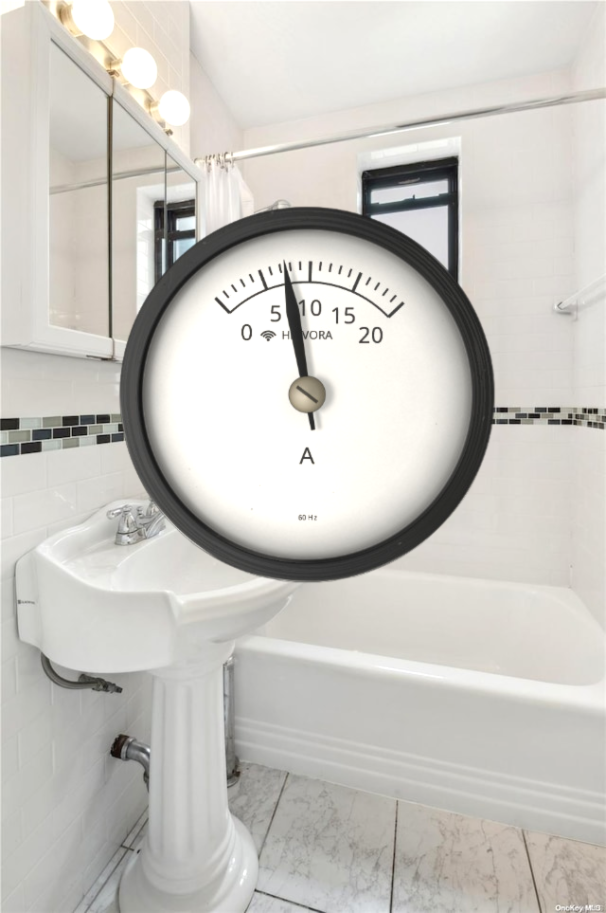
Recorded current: 7.5 A
